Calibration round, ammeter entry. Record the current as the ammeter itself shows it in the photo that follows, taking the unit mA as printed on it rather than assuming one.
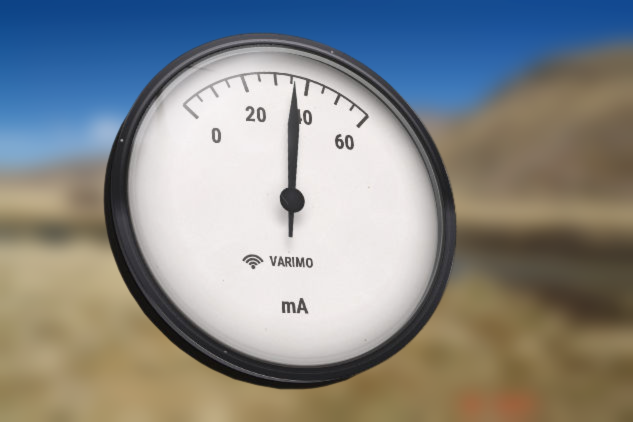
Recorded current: 35 mA
